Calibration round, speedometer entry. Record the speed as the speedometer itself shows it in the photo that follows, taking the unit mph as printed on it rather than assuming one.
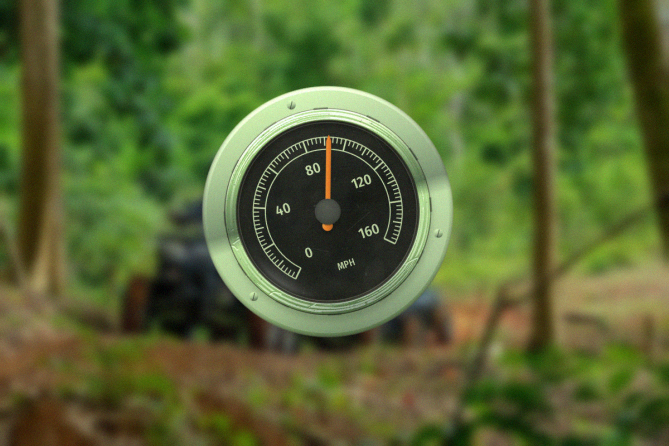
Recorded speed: 92 mph
